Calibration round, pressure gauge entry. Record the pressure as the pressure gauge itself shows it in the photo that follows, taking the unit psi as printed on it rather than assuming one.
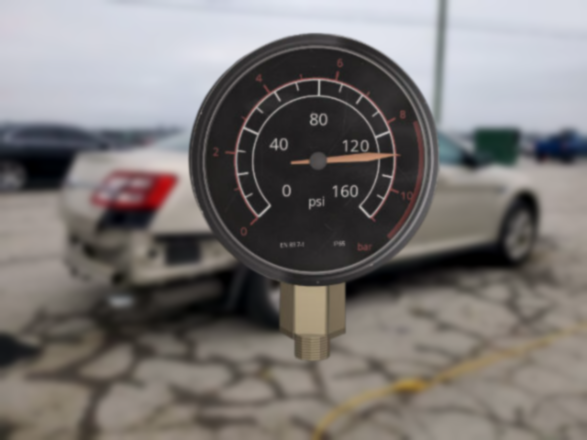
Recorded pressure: 130 psi
